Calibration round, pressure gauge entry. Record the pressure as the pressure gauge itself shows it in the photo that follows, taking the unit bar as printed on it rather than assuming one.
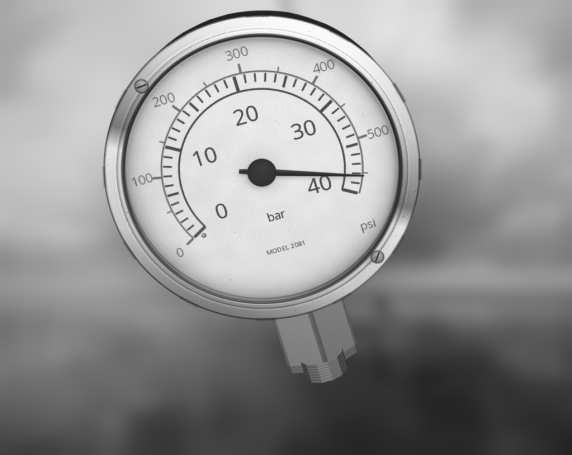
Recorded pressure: 38 bar
